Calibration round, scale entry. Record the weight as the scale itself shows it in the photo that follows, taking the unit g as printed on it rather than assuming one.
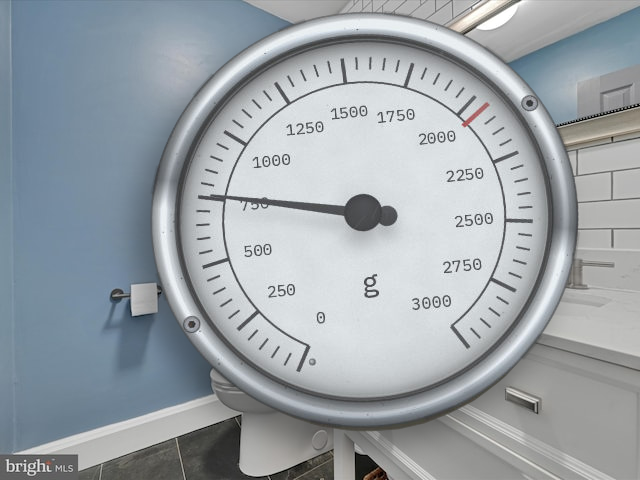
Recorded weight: 750 g
